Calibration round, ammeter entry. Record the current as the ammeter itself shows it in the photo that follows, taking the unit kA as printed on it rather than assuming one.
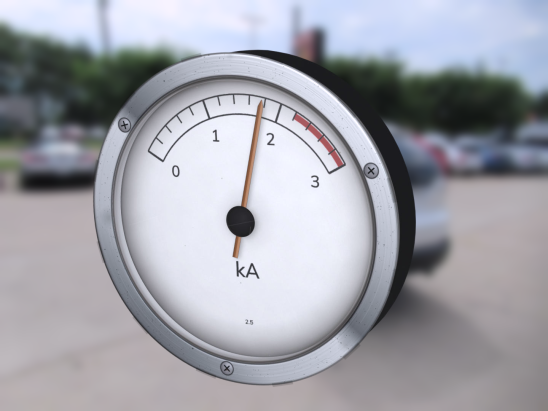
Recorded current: 1.8 kA
